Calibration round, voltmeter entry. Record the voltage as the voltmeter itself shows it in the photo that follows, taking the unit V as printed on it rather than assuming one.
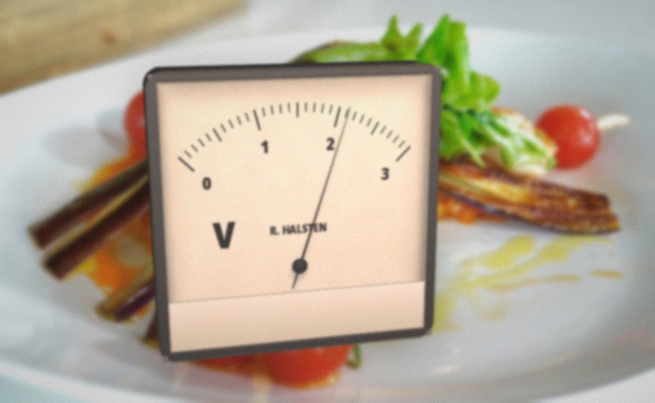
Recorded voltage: 2.1 V
